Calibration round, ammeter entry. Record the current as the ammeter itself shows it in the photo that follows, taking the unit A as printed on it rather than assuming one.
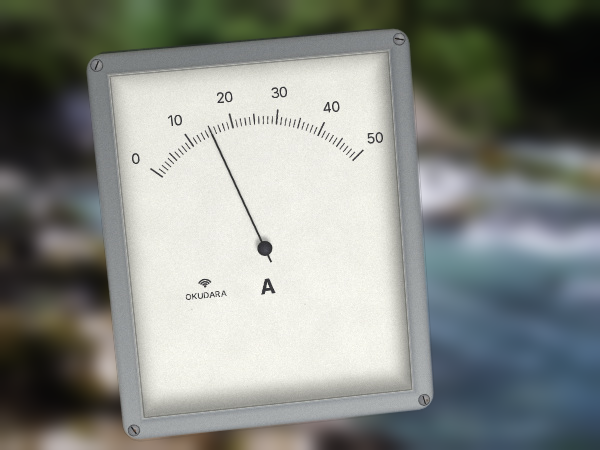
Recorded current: 15 A
